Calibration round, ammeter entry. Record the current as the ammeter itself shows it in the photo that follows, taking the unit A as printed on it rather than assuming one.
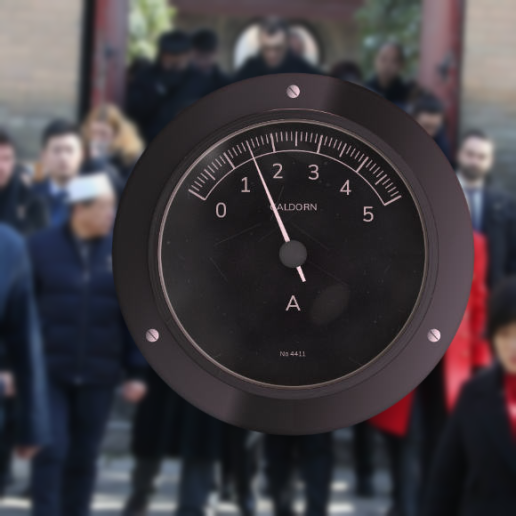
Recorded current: 1.5 A
